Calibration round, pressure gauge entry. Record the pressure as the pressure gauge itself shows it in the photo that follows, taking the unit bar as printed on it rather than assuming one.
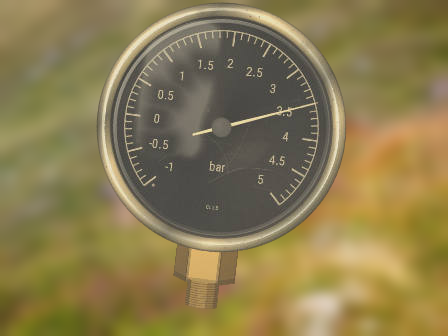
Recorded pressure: 3.5 bar
